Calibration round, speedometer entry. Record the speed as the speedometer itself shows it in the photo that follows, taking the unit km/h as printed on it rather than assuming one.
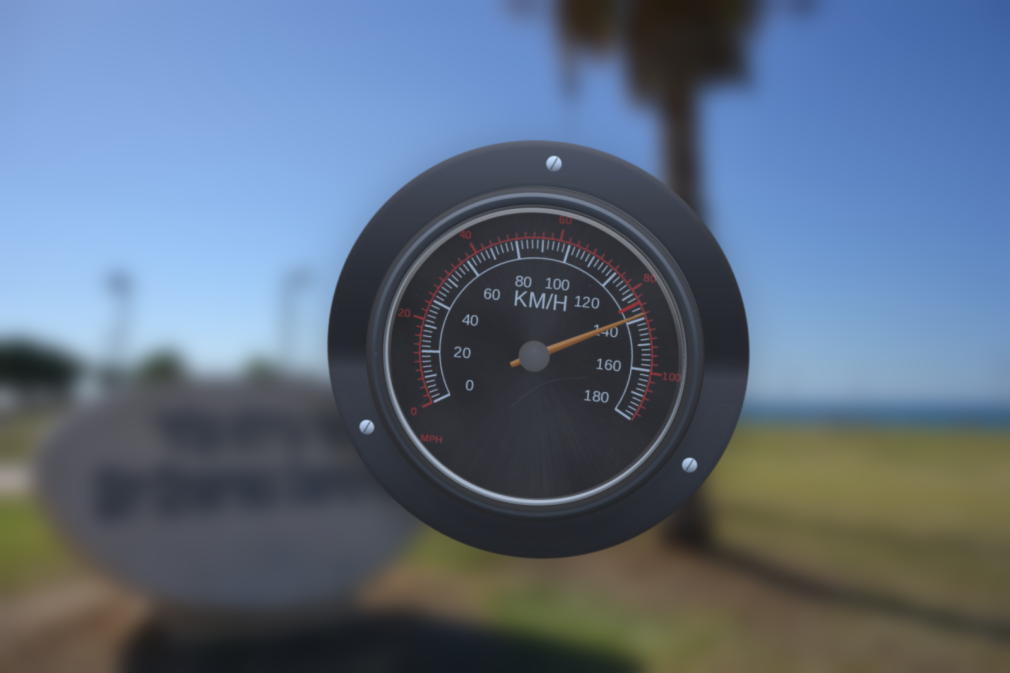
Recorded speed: 138 km/h
